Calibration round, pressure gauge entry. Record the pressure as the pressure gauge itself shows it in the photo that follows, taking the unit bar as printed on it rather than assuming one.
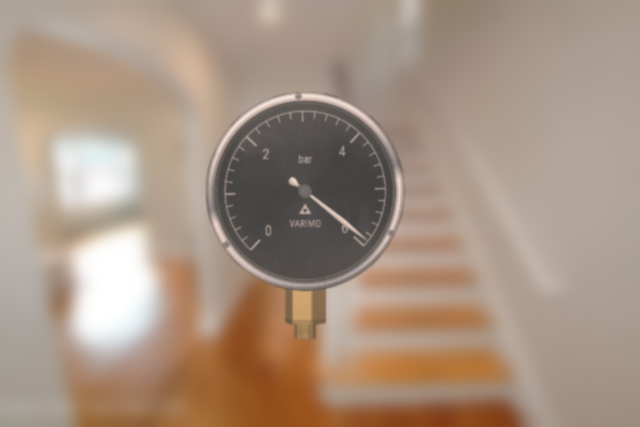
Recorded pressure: 5.9 bar
